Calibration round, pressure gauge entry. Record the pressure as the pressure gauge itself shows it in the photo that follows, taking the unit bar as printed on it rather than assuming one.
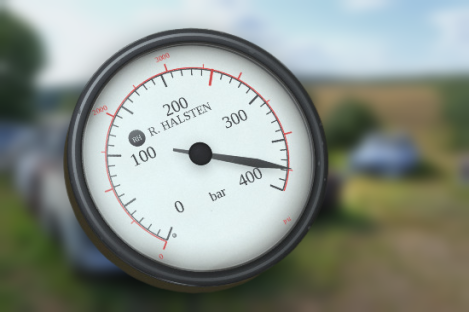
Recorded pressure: 380 bar
